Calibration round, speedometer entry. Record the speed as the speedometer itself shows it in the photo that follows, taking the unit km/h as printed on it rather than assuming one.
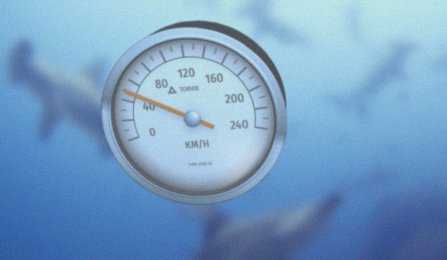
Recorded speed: 50 km/h
